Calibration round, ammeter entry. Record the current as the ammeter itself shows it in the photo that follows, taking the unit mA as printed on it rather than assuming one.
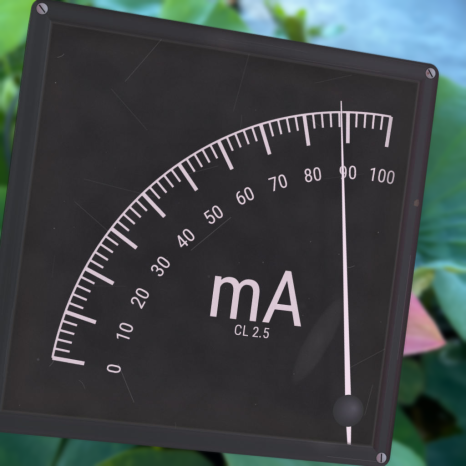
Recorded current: 88 mA
